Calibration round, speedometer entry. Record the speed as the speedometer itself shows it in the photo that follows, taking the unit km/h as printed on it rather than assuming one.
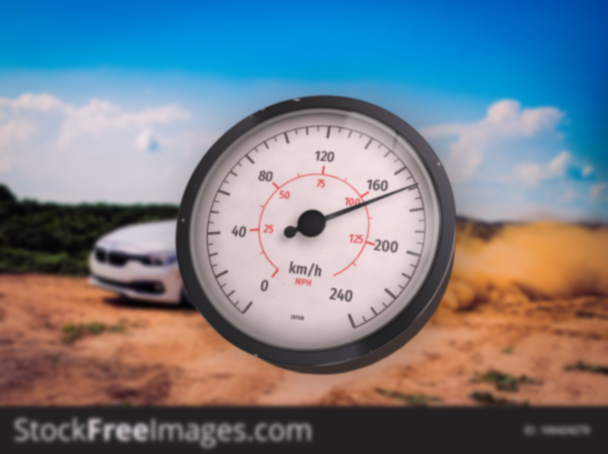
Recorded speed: 170 km/h
